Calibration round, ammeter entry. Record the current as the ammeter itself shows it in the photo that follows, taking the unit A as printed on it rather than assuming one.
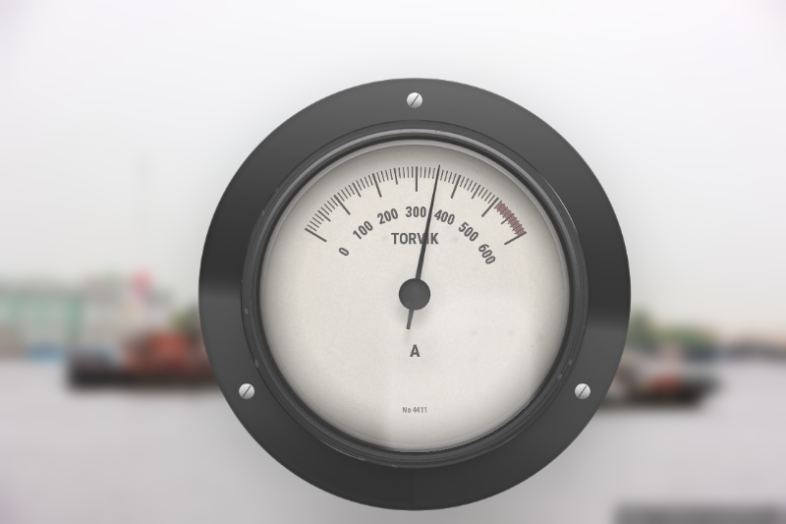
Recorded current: 350 A
